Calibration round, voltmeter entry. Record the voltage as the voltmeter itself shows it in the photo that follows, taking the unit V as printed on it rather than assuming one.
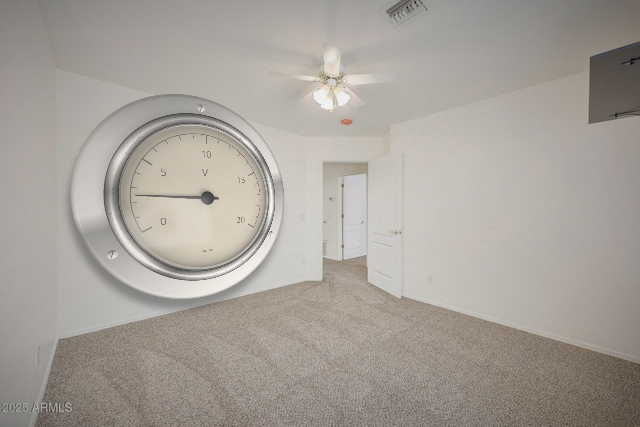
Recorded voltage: 2.5 V
